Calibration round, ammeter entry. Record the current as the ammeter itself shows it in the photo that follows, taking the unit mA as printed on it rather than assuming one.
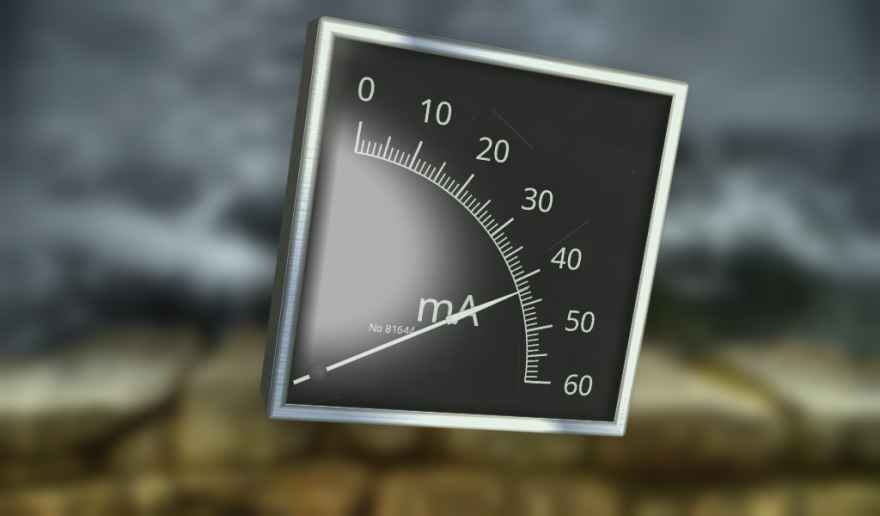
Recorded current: 42 mA
